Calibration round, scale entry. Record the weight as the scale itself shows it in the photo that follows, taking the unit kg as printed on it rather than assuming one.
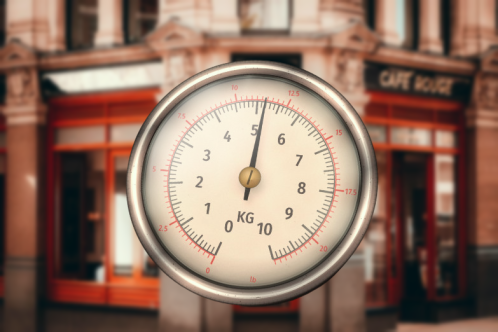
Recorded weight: 5.2 kg
